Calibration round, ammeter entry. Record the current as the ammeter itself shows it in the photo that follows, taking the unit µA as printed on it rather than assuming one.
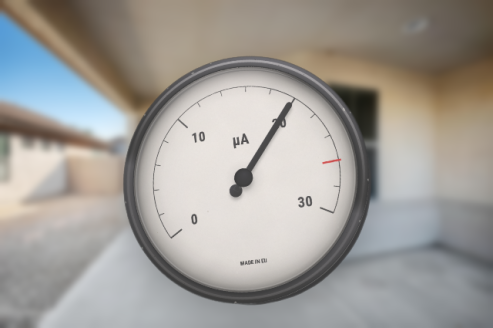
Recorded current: 20 µA
